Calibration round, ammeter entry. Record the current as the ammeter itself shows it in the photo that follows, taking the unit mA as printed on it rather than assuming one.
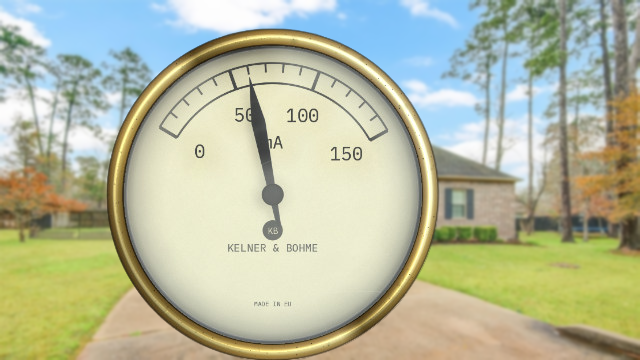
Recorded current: 60 mA
